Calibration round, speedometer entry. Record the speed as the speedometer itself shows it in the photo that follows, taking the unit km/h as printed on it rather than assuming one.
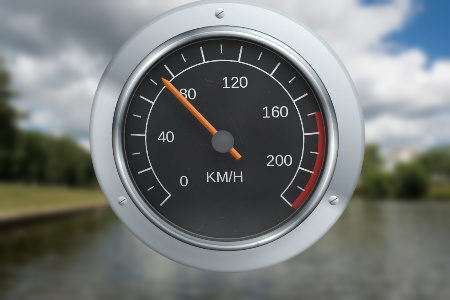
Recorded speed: 75 km/h
